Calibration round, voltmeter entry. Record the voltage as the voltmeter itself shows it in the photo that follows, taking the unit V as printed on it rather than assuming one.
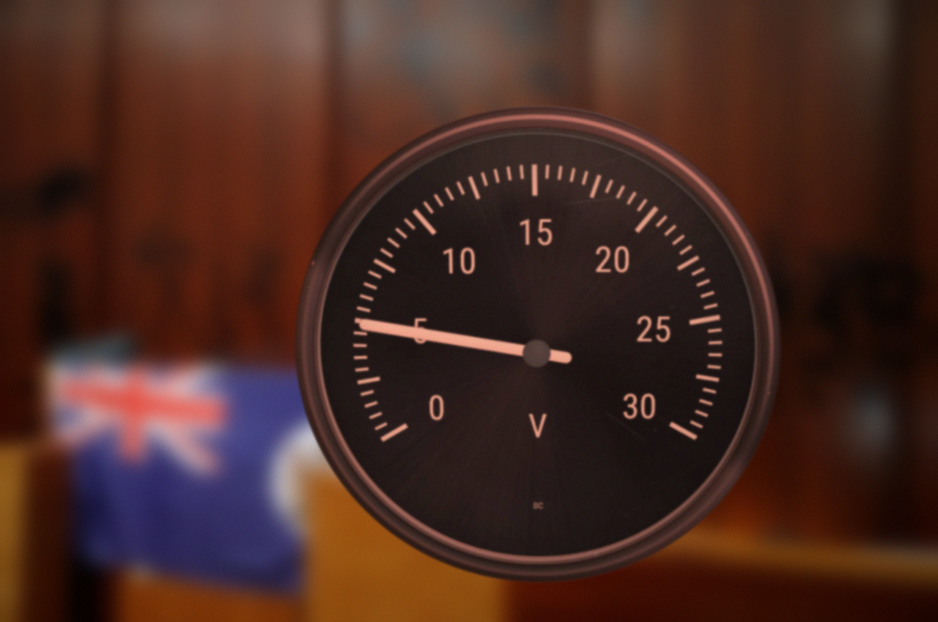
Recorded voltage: 5 V
